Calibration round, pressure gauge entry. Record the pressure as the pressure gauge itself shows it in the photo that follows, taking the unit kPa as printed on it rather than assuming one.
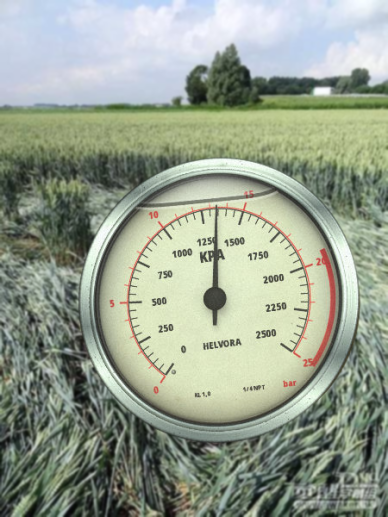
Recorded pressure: 1350 kPa
